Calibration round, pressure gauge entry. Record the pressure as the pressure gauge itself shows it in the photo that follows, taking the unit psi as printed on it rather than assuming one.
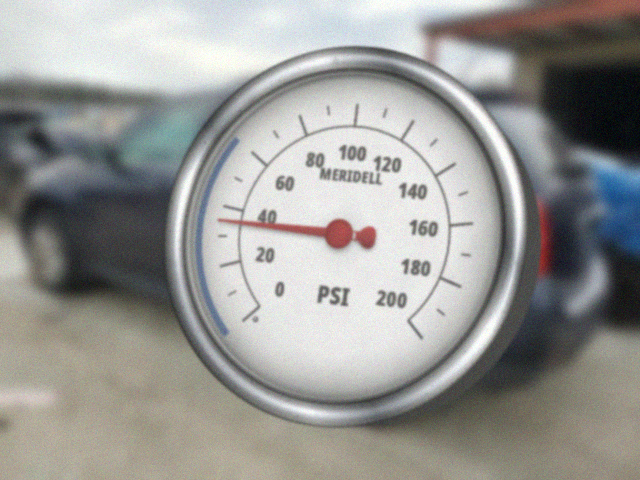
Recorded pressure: 35 psi
